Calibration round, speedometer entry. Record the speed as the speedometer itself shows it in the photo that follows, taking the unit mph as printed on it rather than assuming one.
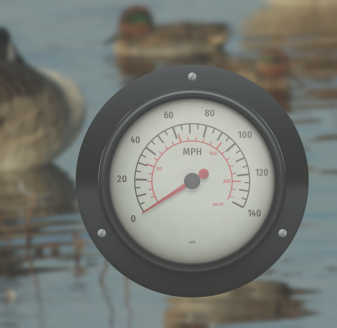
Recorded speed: 0 mph
